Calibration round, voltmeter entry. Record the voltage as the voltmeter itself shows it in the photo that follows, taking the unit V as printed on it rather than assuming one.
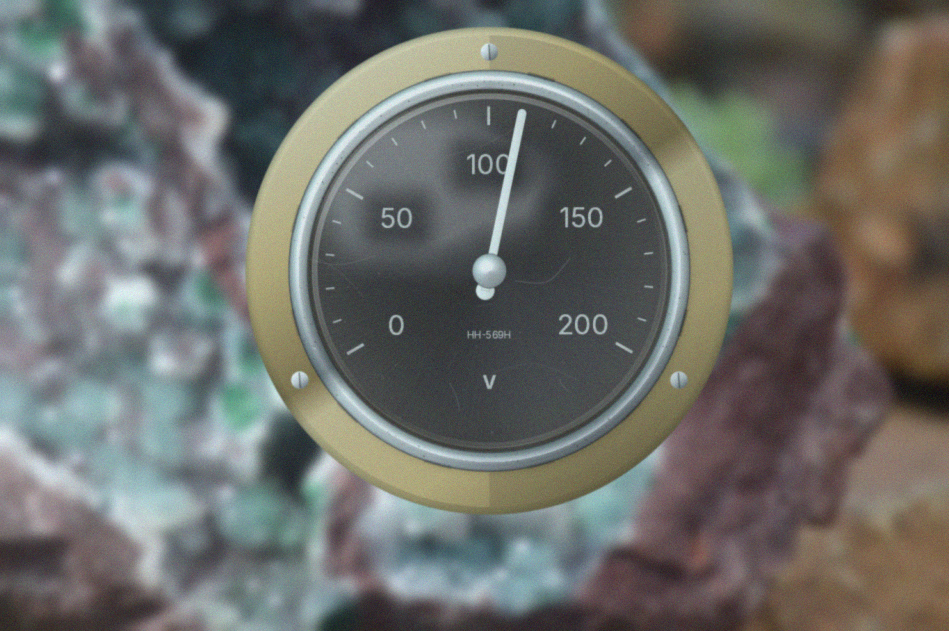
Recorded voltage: 110 V
